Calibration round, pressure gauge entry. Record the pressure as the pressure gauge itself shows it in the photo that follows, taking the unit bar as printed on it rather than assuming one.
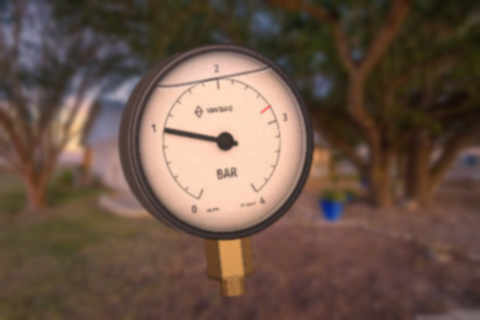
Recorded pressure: 1 bar
